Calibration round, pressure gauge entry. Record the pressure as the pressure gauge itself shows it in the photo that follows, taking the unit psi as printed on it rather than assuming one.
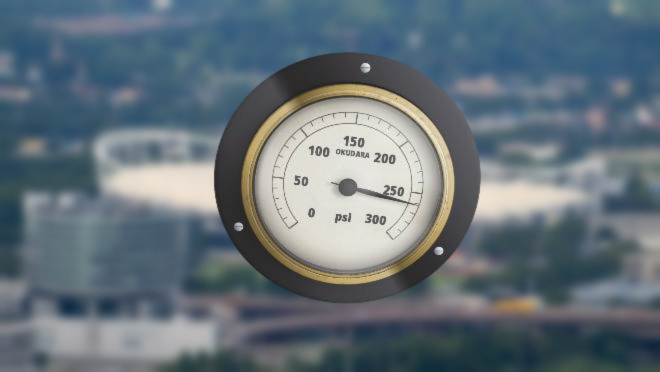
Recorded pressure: 260 psi
